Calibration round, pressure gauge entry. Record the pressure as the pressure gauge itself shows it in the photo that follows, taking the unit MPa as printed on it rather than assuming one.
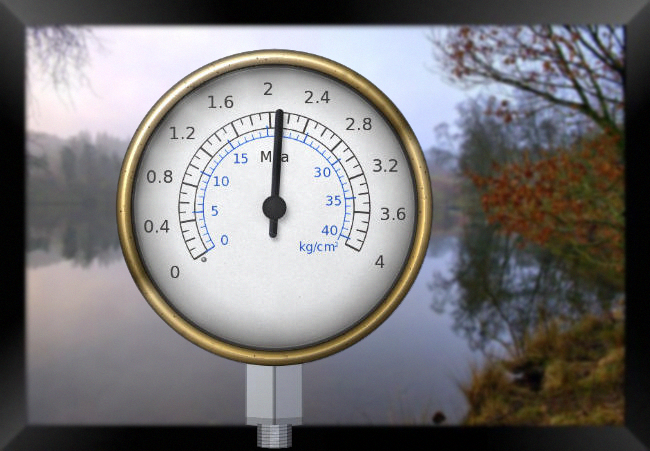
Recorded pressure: 2.1 MPa
